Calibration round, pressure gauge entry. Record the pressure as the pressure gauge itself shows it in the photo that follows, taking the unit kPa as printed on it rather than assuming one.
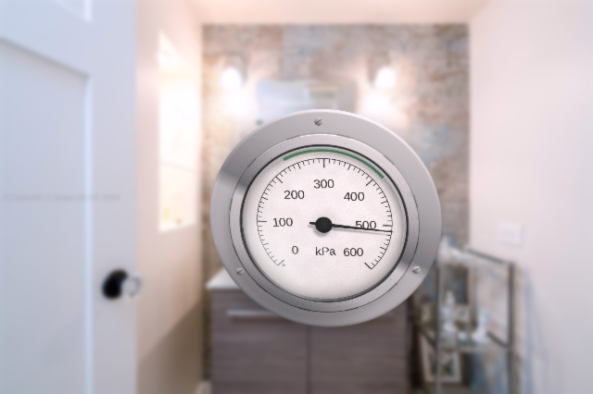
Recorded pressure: 510 kPa
